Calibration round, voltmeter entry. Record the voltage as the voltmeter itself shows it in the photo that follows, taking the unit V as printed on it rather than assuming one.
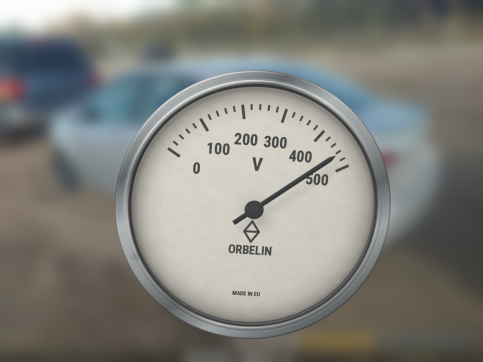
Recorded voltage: 460 V
